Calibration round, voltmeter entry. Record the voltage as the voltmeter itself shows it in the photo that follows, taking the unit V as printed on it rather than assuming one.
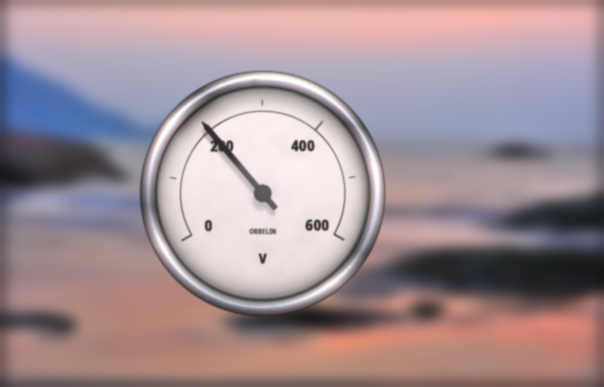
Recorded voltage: 200 V
